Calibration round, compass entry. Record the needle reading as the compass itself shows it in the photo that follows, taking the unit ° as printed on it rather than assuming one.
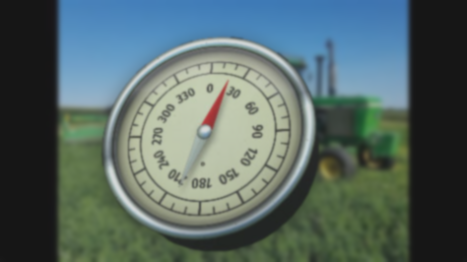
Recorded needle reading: 20 °
